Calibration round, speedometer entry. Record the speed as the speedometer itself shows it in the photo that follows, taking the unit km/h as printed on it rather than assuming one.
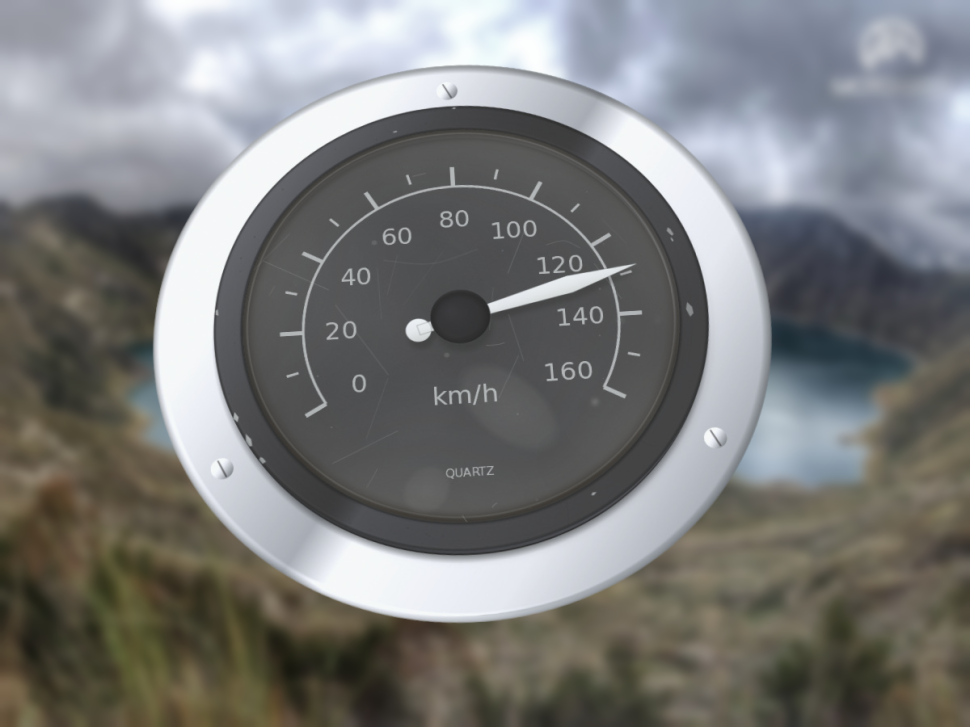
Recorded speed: 130 km/h
